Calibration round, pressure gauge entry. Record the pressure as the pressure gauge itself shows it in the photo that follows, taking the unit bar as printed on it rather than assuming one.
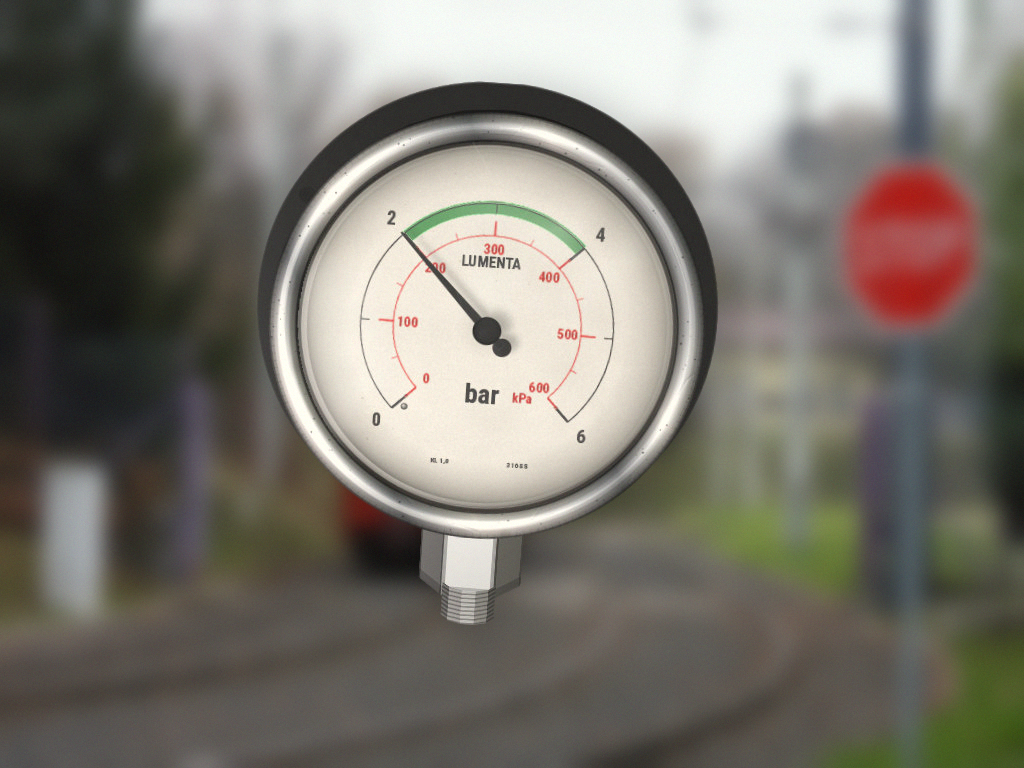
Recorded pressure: 2 bar
